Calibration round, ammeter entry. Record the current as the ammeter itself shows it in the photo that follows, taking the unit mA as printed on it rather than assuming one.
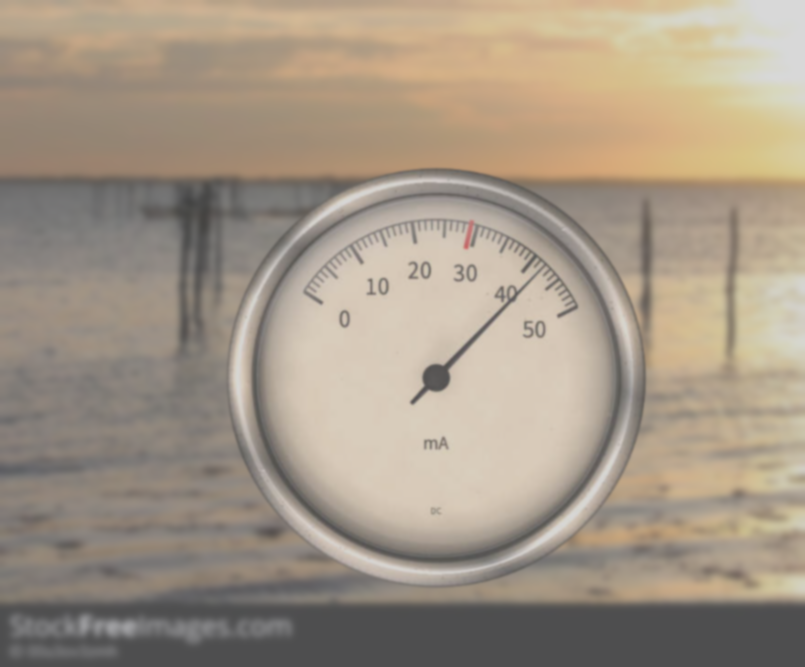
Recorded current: 42 mA
